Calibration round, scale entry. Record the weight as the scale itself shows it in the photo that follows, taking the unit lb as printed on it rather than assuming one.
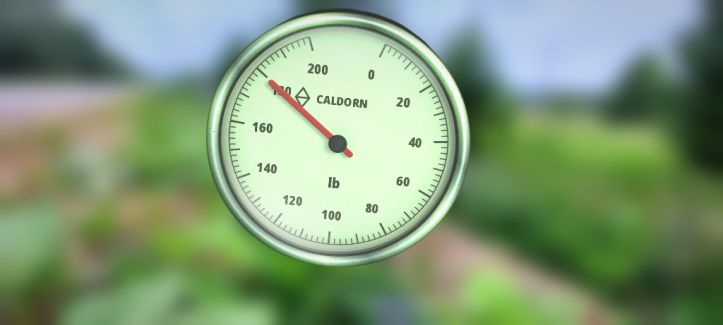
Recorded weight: 180 lb
